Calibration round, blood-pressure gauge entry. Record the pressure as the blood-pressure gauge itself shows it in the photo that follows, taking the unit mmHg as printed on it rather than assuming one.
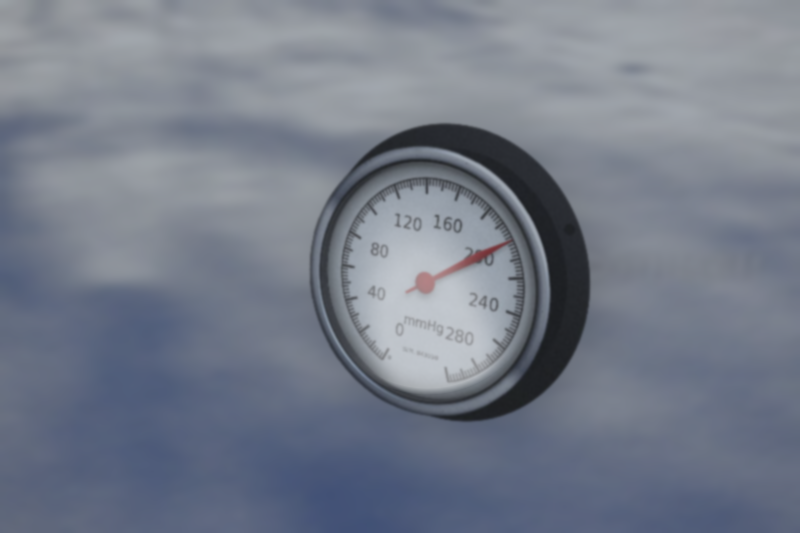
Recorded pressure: 200 mmHg
